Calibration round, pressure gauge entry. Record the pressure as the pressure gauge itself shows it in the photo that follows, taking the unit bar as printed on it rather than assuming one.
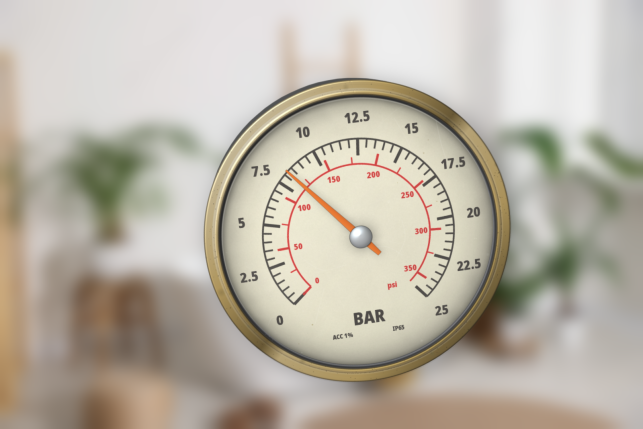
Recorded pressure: 8.25 bar
